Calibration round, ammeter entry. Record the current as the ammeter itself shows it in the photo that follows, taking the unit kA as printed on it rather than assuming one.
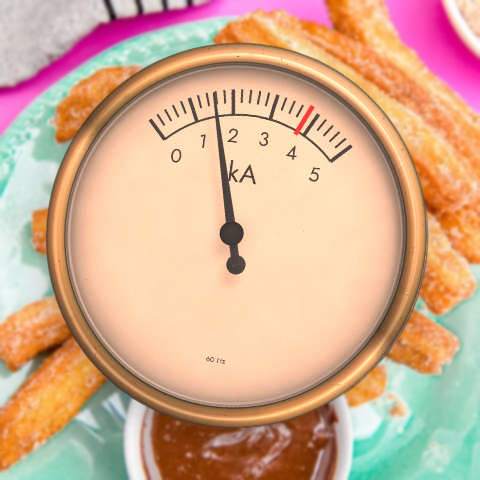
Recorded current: 1.6 kA
